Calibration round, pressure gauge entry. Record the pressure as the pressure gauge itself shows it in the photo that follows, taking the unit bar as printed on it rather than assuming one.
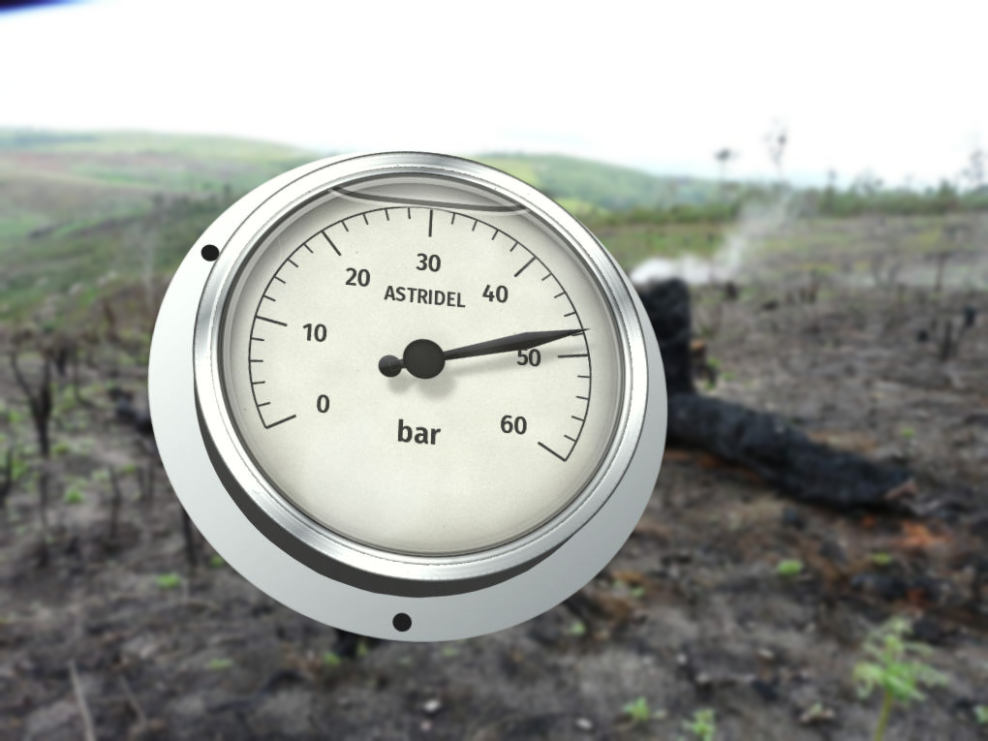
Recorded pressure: 48 bar
